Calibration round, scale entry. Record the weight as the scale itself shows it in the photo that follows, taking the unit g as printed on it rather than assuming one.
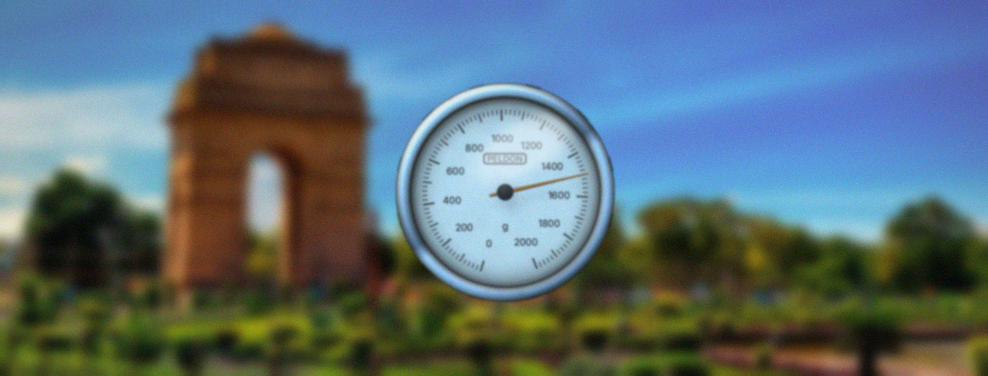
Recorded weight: 1500 g
